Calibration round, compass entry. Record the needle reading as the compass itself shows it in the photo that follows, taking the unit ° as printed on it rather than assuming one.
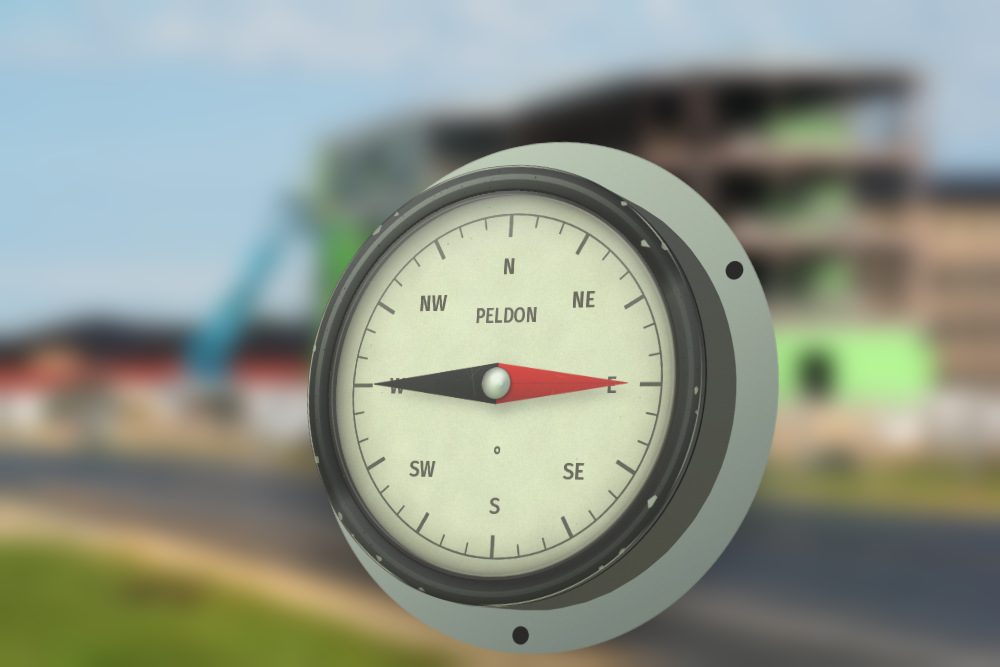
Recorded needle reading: 90 °
